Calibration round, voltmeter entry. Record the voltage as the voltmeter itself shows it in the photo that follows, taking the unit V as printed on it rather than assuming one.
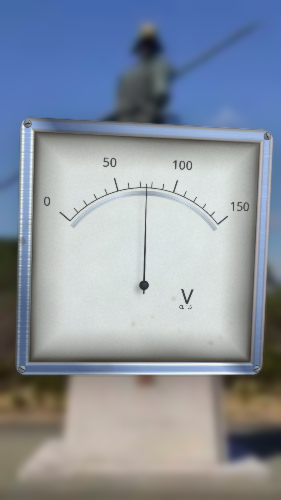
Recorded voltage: 75 V
